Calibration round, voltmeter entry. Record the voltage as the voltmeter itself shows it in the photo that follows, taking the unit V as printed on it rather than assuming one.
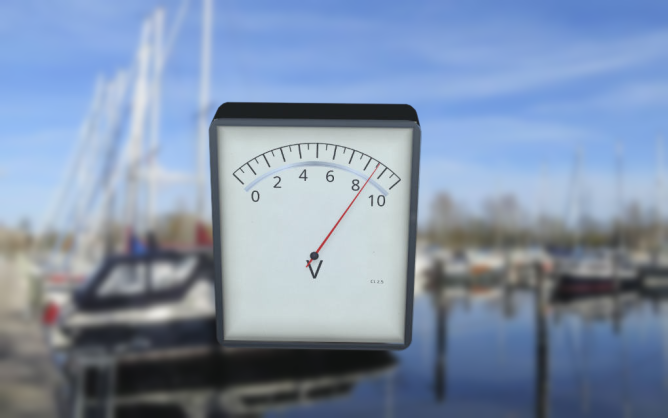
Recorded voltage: 8.5 V
